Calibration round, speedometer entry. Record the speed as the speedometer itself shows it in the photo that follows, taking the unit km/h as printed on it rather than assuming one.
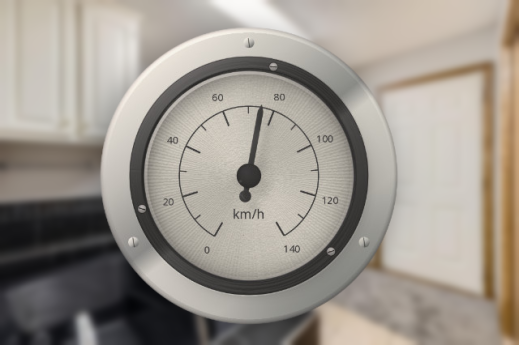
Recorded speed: 75 km/h
